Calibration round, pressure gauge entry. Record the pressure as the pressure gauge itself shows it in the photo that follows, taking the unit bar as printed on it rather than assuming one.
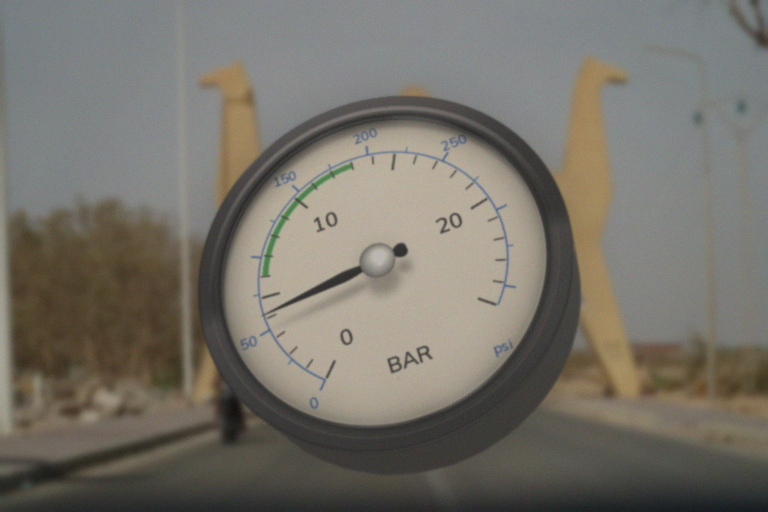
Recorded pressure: 4 bar
